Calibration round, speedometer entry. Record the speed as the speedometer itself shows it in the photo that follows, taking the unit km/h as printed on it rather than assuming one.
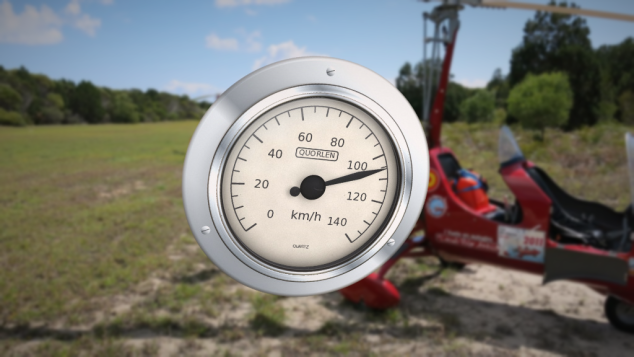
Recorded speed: 105 km/h
